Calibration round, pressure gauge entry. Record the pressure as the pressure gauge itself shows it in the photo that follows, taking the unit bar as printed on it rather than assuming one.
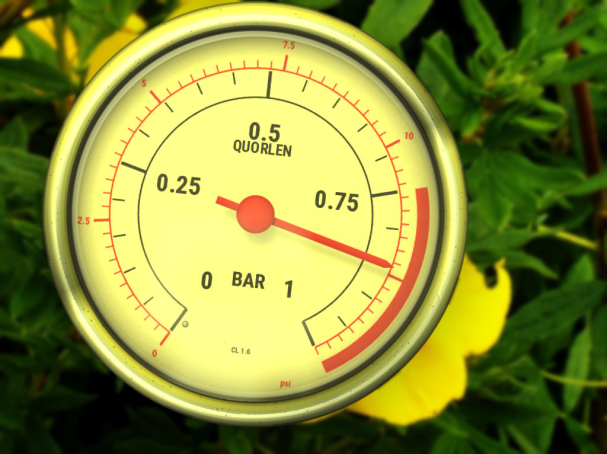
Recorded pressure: 0.85 bar
